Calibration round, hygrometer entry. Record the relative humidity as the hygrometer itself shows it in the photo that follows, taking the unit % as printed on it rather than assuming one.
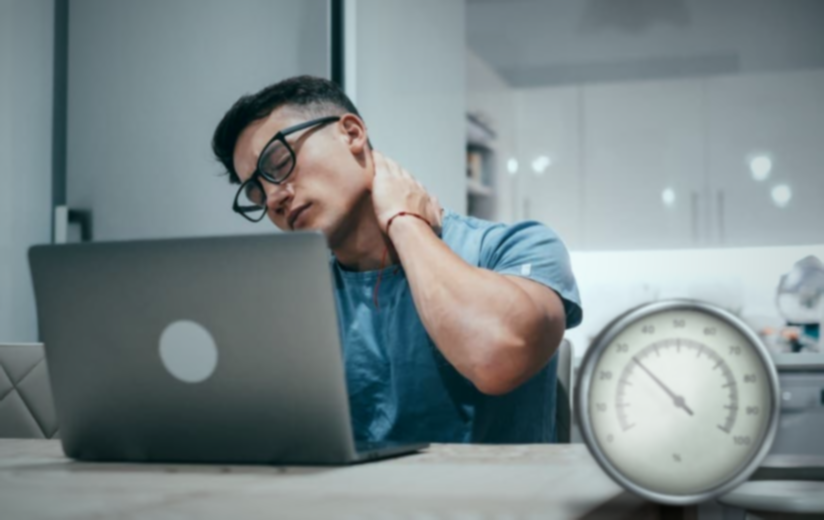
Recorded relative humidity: 30 %
